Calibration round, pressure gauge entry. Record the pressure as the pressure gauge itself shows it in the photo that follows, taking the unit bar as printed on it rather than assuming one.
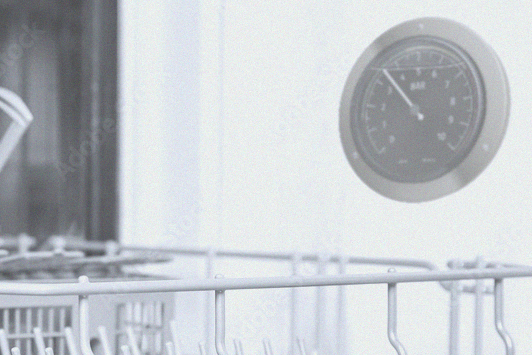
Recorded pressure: 3.5 bar
